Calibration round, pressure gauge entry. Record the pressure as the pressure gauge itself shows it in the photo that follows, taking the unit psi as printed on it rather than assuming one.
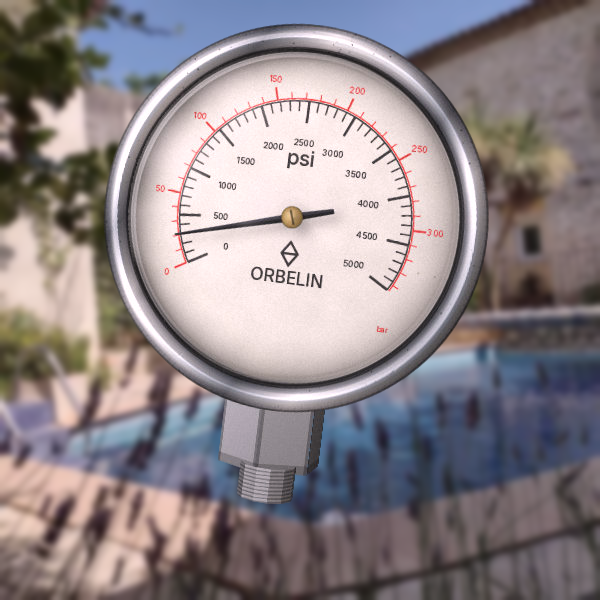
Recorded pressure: 300 psi
